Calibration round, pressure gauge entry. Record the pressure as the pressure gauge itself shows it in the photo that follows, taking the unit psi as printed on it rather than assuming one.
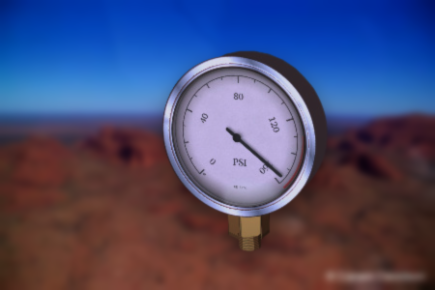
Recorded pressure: 155 psi
